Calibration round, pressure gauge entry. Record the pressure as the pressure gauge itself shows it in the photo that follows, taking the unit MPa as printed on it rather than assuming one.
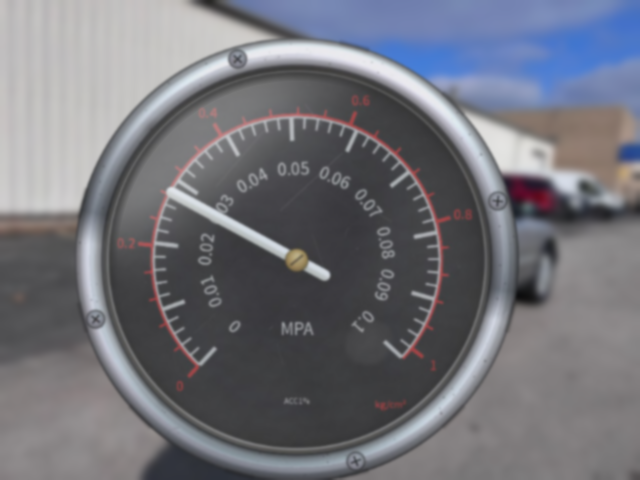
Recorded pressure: 0.028 MPa
